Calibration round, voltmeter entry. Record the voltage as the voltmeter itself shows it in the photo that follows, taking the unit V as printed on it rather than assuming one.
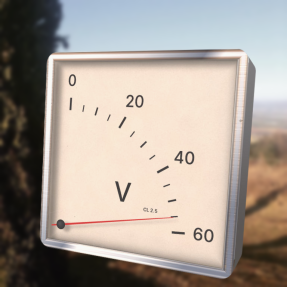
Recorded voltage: 55 V
